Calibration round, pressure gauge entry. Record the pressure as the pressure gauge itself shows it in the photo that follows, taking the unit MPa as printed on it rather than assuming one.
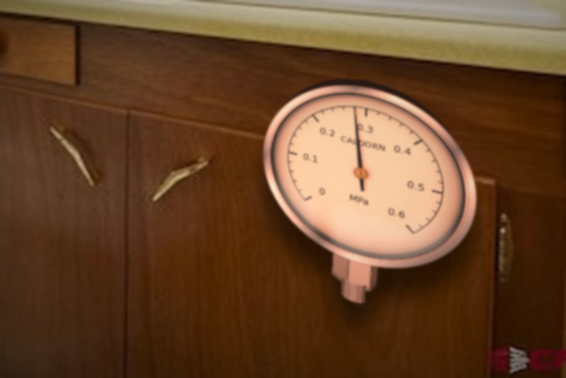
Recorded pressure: 0.28 MPa
